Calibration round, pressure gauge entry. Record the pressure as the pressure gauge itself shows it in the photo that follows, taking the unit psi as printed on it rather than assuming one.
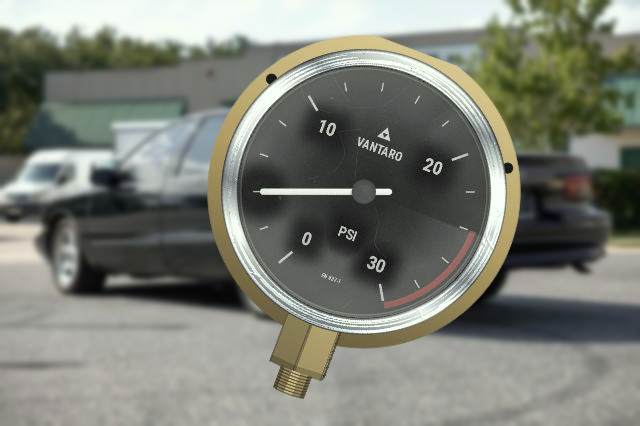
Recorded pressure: 4 psi
